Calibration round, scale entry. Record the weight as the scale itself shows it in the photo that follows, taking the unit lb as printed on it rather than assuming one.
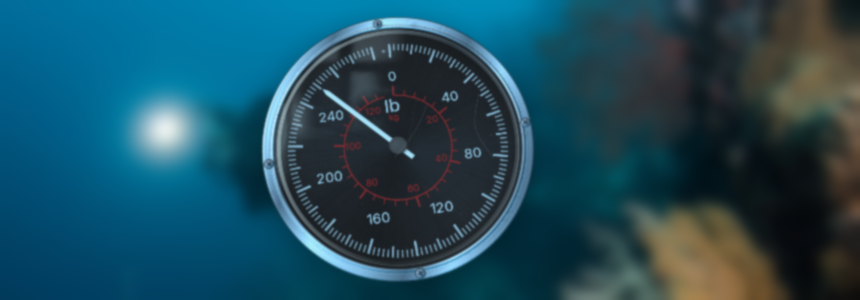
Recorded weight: 250 lb
